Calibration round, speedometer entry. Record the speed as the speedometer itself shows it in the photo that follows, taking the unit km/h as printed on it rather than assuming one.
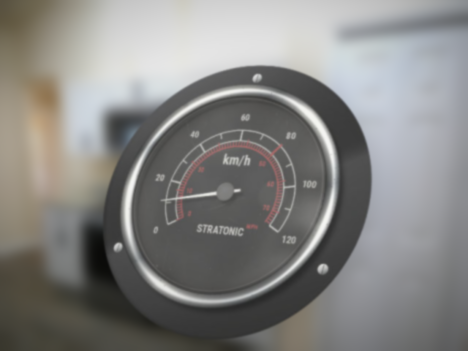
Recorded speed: 10 km/h
